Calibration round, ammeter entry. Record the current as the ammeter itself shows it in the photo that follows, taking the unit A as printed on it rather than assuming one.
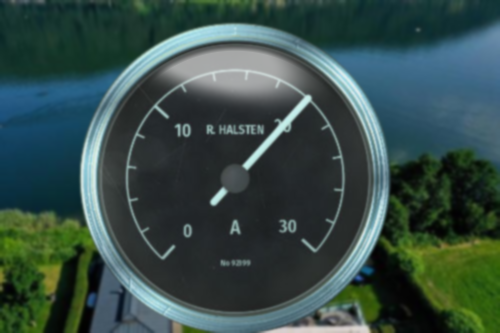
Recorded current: 20 A
